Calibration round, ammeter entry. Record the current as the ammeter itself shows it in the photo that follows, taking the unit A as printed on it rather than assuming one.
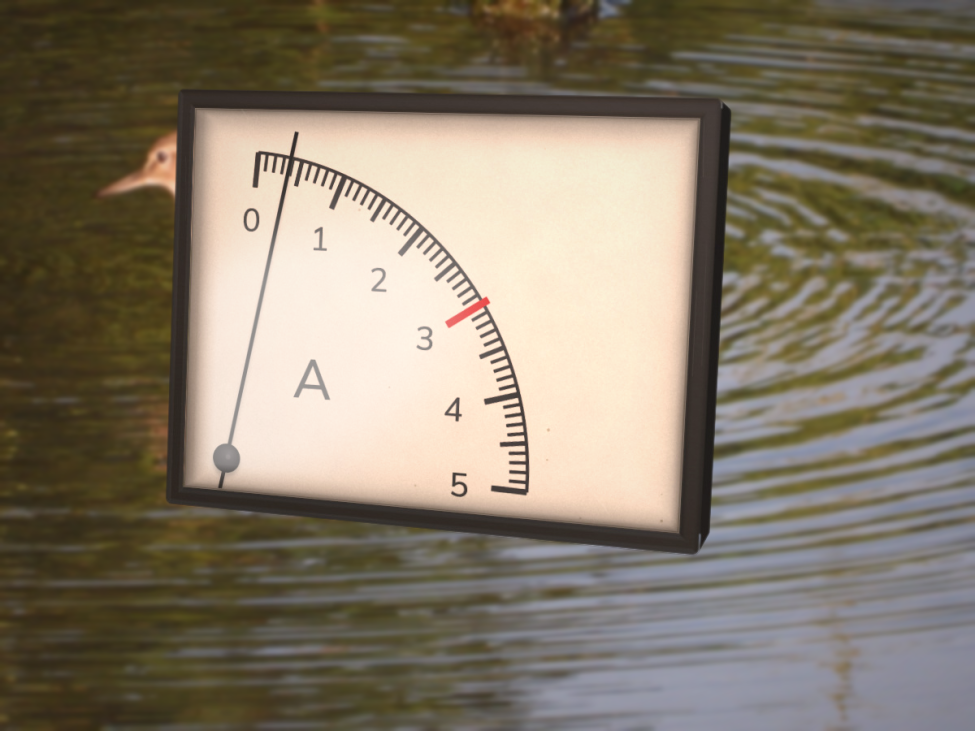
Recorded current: 0.4 A
